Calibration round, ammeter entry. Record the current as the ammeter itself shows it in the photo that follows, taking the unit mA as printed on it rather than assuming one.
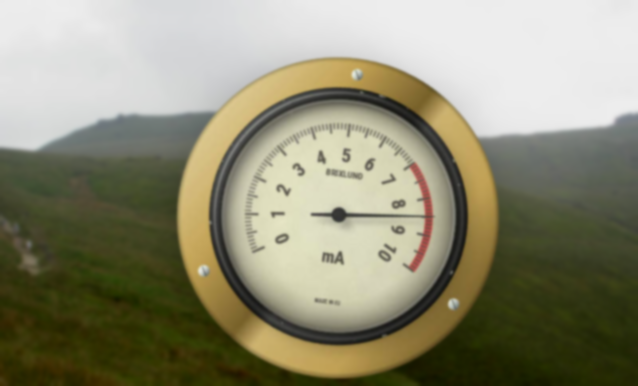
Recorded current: 8.5 mA
